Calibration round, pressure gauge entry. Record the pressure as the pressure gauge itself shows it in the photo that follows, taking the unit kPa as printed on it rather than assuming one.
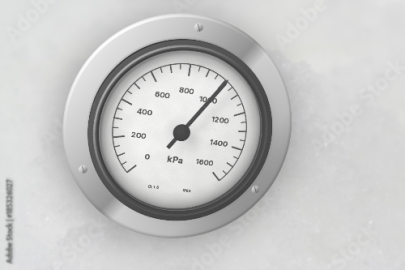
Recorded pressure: 1000 kPa
